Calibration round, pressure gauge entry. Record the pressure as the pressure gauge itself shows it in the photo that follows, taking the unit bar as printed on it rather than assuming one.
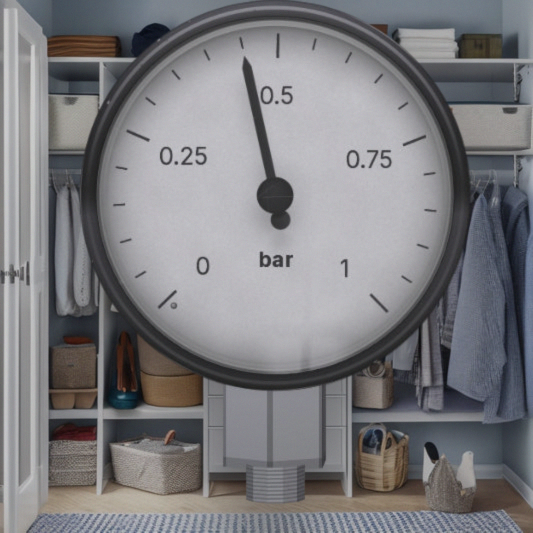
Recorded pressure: 0.45 bar
